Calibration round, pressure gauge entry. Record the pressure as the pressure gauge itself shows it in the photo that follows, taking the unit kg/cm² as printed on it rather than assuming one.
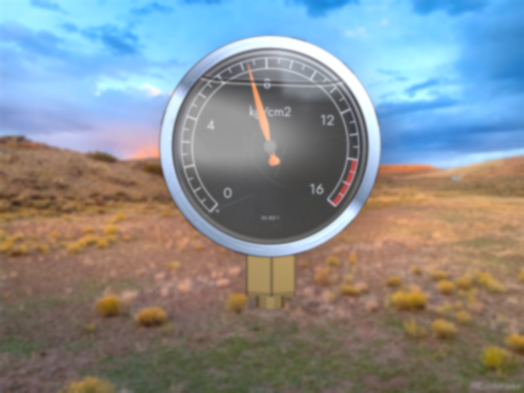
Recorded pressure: 7.25 kg/cm²
